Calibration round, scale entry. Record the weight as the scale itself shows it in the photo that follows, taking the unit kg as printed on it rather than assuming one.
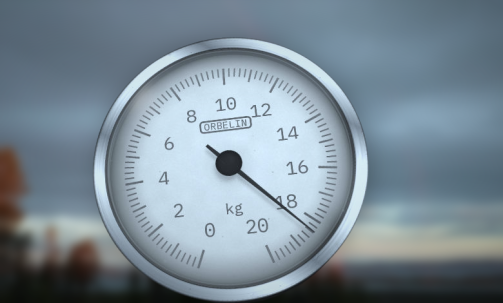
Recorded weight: 18.4 kg
